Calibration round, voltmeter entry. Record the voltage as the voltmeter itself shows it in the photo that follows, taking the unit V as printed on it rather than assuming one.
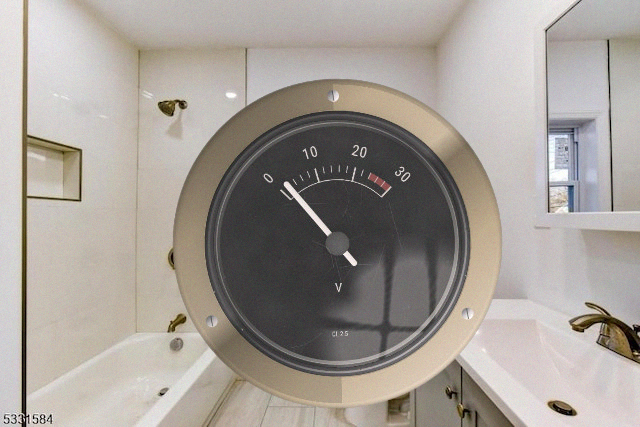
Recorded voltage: 2 V
